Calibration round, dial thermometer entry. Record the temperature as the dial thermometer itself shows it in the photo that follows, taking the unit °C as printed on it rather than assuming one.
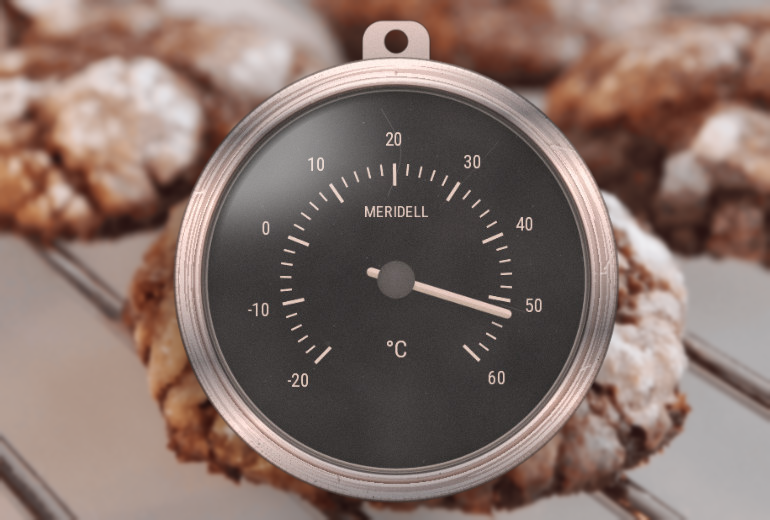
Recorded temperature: 52 °C
